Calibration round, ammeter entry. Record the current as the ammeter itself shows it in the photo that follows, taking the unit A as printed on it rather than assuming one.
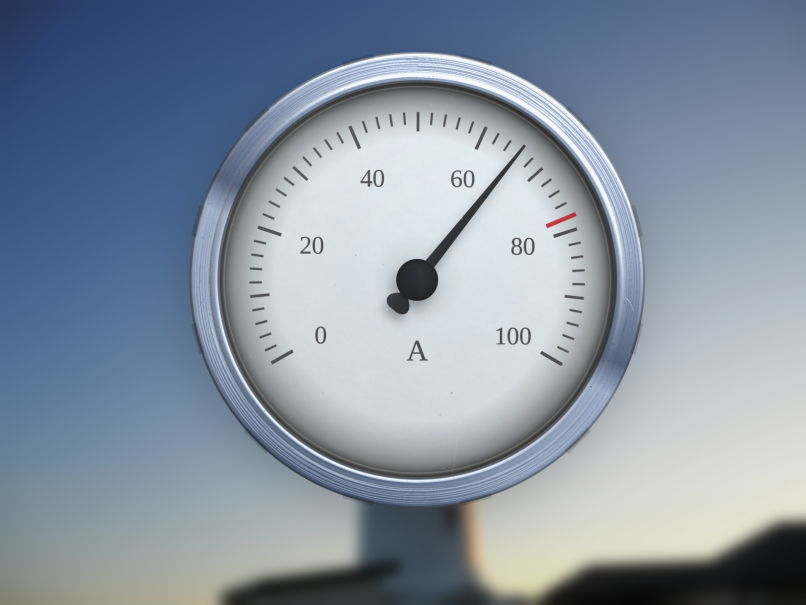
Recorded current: 66 A
